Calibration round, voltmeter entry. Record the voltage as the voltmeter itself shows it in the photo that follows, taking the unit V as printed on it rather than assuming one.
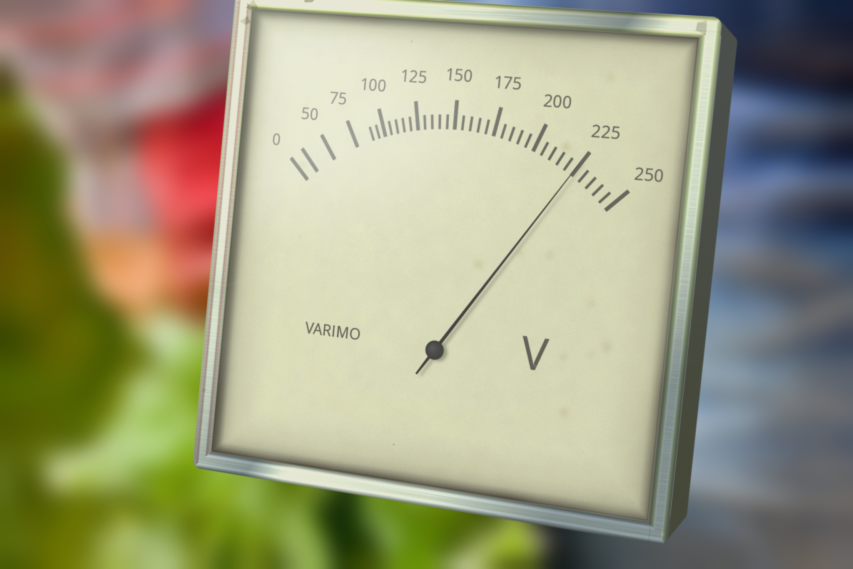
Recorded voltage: 225 V
